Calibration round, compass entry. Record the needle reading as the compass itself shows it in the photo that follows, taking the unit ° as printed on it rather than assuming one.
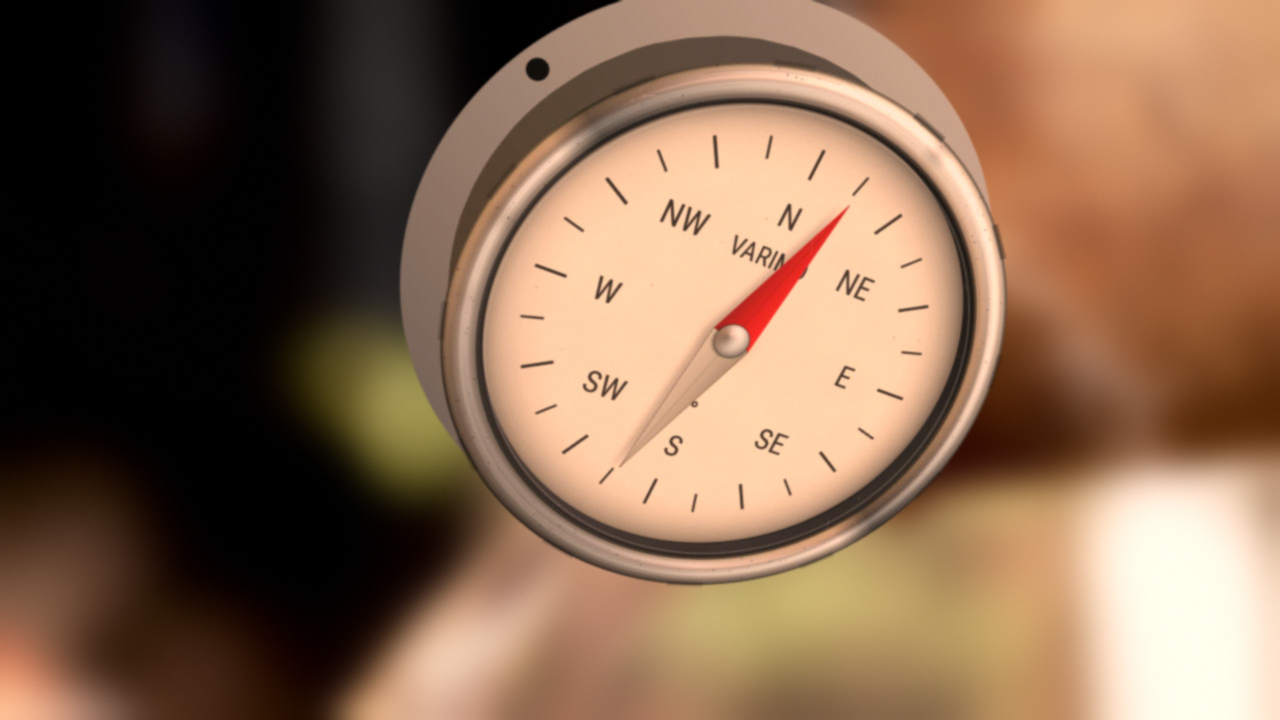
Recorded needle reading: 15 °
